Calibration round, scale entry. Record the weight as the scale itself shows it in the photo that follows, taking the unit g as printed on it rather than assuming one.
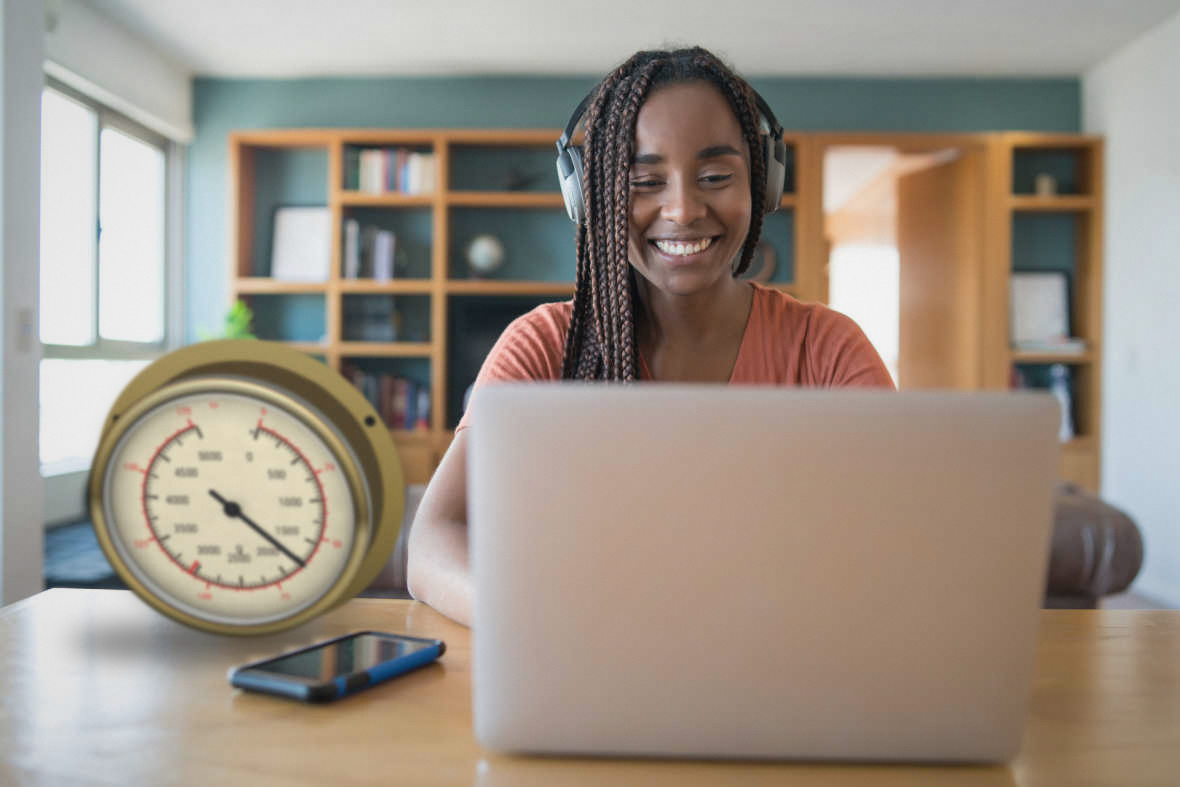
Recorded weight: 1750 g
